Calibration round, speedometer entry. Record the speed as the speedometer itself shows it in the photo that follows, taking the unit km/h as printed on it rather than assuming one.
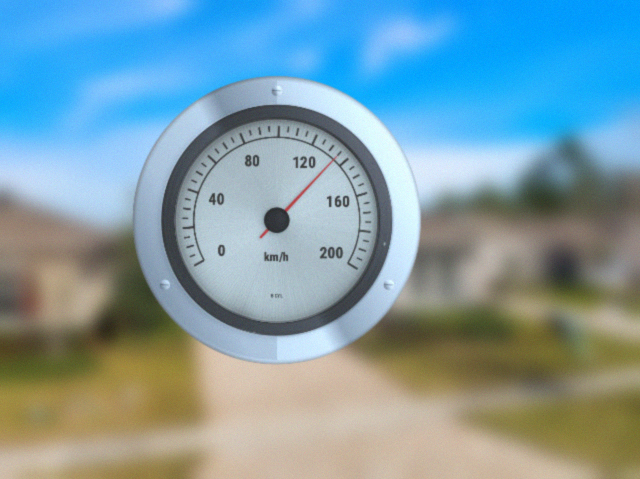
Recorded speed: 135 km/h
